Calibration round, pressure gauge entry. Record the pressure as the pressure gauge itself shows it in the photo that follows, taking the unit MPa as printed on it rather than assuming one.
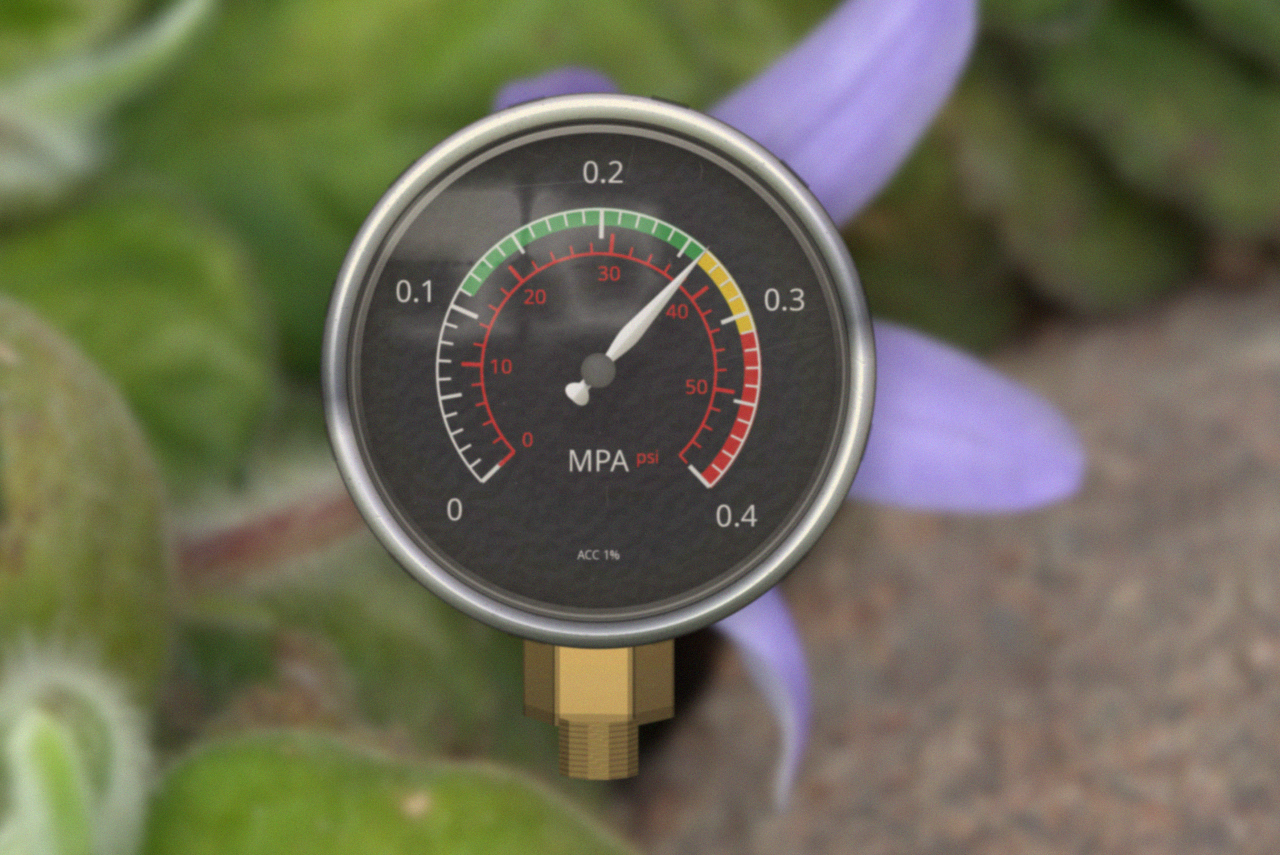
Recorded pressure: 0.26 MPa
